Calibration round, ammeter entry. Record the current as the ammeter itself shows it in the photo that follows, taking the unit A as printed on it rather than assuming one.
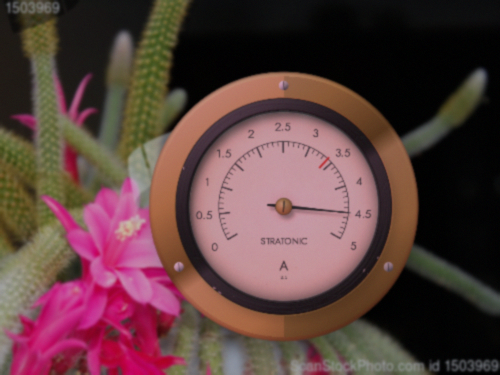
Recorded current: 4.5 A
